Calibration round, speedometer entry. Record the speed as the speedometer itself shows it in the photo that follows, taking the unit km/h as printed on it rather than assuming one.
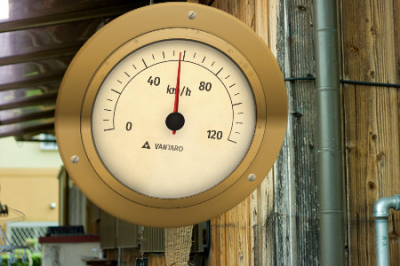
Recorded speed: 57.5 km/h
